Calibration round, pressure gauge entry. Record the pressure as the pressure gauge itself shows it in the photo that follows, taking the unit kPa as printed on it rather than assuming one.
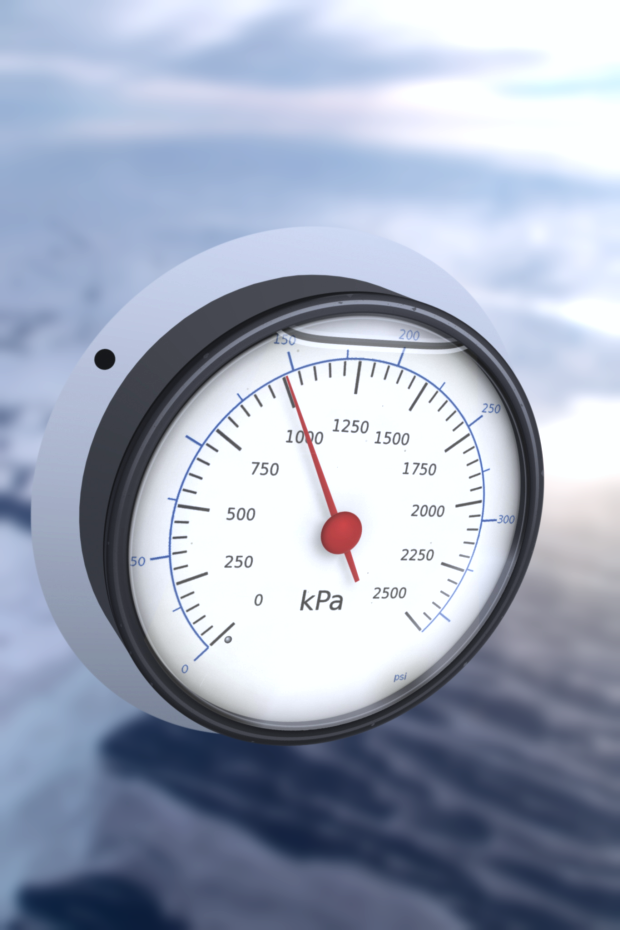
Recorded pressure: 1000 kPa
